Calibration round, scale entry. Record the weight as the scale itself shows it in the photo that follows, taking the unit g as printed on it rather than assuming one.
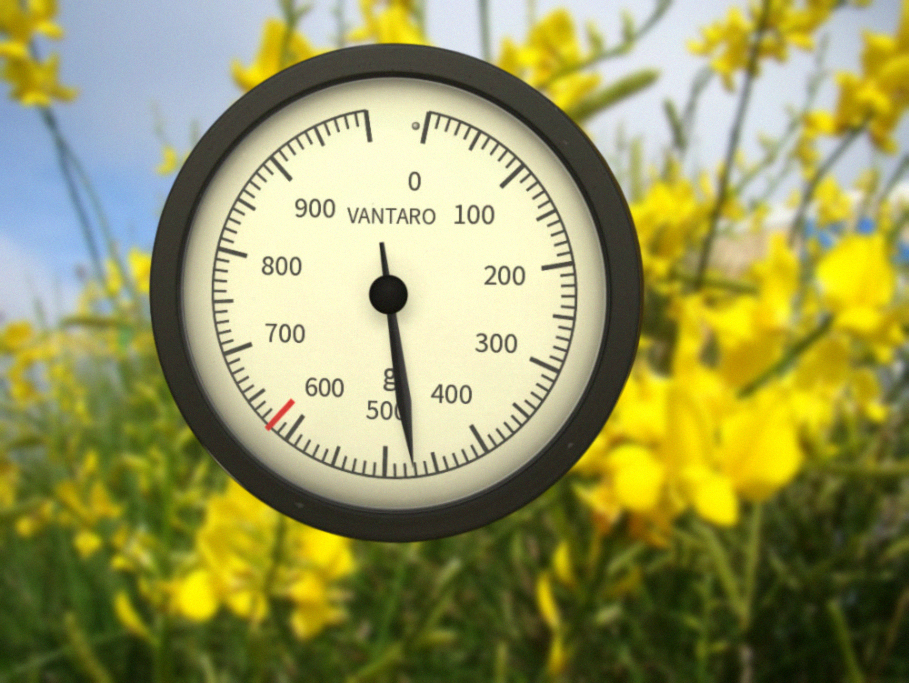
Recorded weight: 470 g
